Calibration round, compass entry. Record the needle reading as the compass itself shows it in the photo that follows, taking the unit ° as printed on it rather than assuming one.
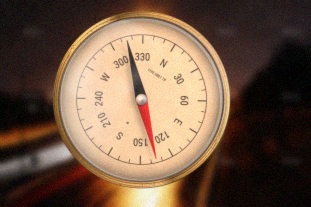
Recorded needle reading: 135 °
